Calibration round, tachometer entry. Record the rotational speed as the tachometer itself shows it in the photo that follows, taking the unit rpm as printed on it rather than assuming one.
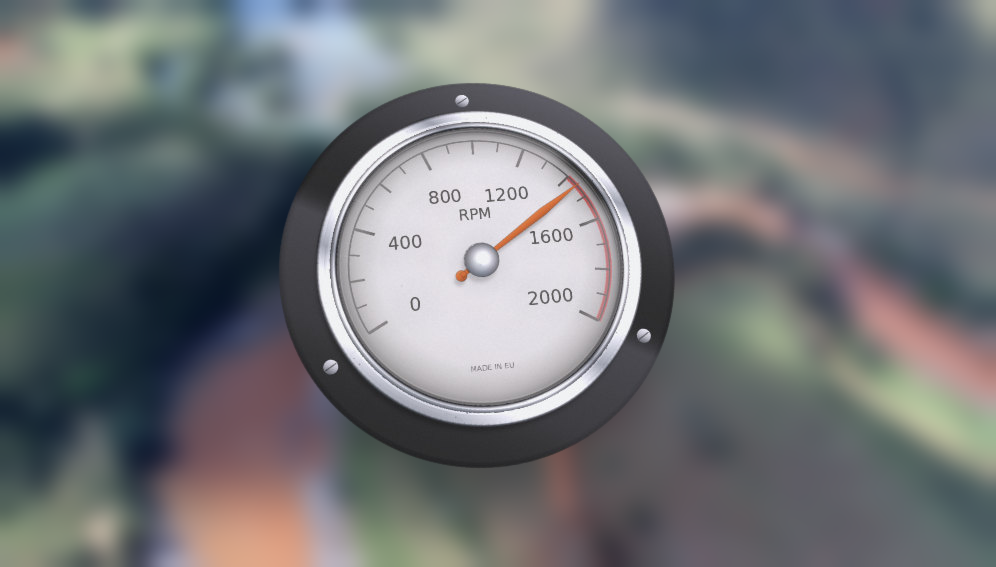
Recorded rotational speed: 1450 rpm
